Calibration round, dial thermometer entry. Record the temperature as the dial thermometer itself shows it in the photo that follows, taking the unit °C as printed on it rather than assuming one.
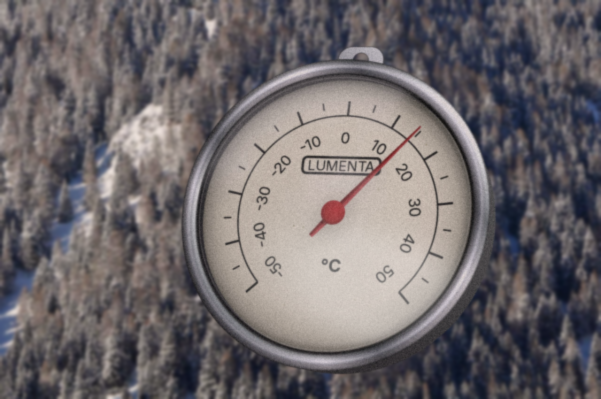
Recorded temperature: 15 °C
